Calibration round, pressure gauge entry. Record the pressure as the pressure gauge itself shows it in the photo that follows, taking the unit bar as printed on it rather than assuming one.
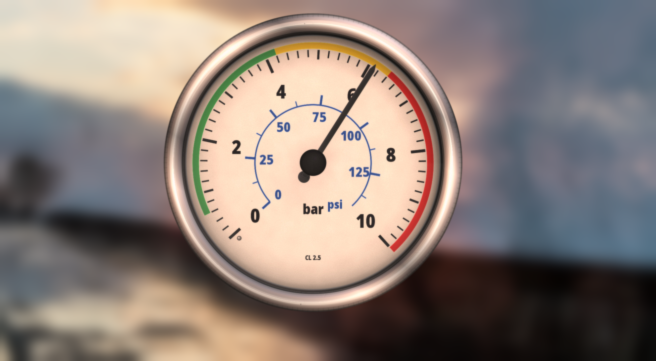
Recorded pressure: 6.1 bar
